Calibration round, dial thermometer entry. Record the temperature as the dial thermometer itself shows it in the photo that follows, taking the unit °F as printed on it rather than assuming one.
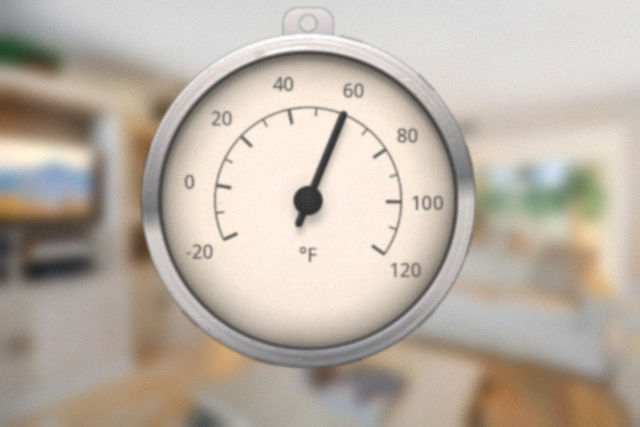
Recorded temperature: 60 °F
